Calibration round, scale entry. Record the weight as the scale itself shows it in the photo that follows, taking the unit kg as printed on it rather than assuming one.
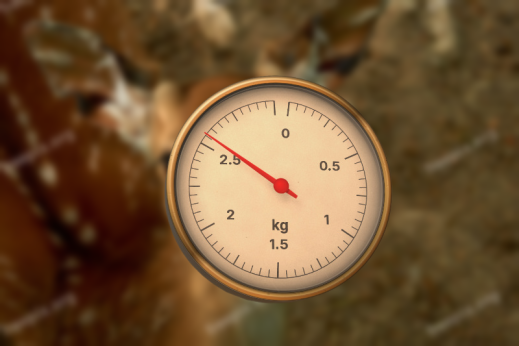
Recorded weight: 2.55 kg
